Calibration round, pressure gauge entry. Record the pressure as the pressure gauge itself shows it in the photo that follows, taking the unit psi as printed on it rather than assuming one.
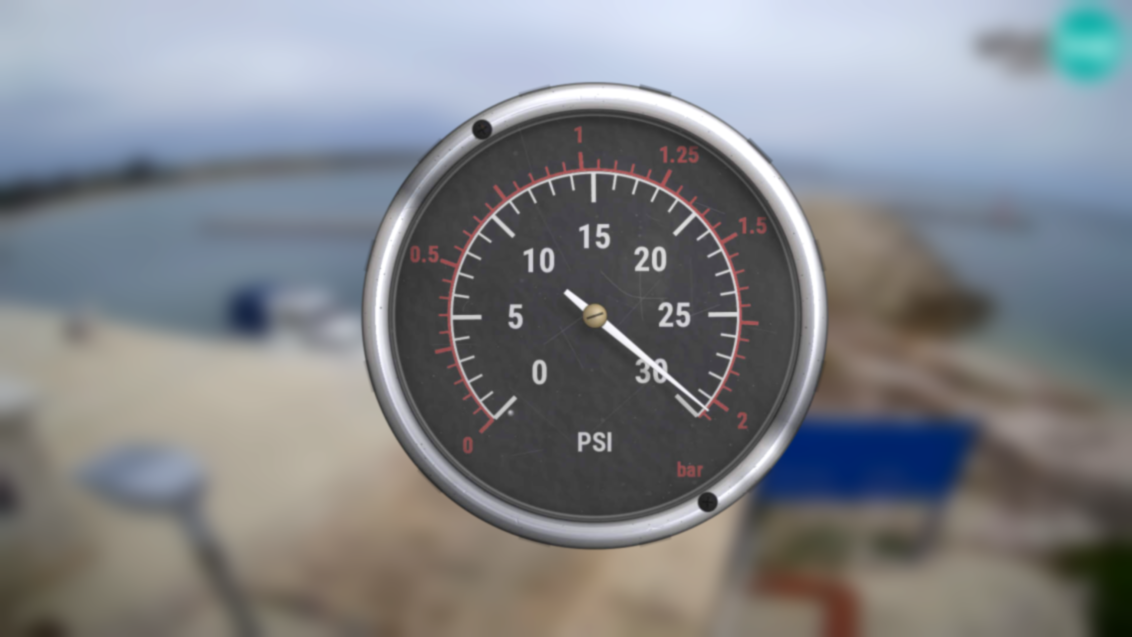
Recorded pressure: 29.5 psi
